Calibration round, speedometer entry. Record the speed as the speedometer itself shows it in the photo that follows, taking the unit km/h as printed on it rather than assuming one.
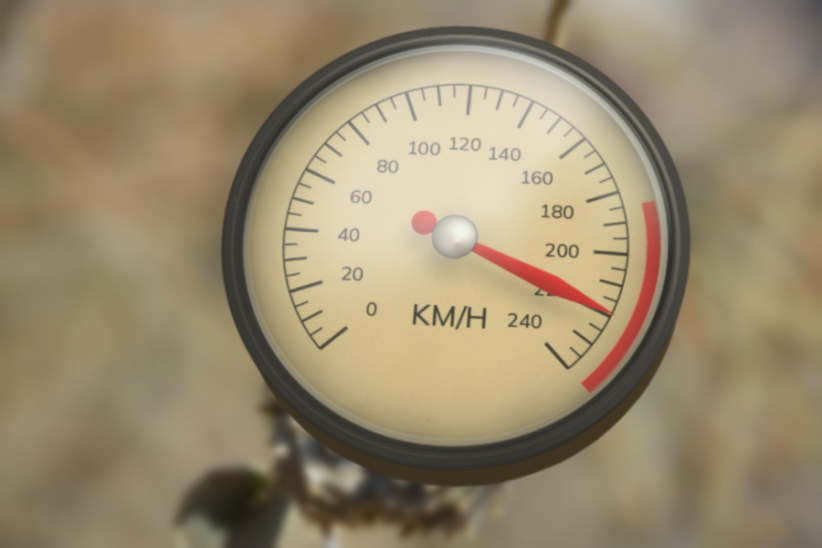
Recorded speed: 220 km/h
